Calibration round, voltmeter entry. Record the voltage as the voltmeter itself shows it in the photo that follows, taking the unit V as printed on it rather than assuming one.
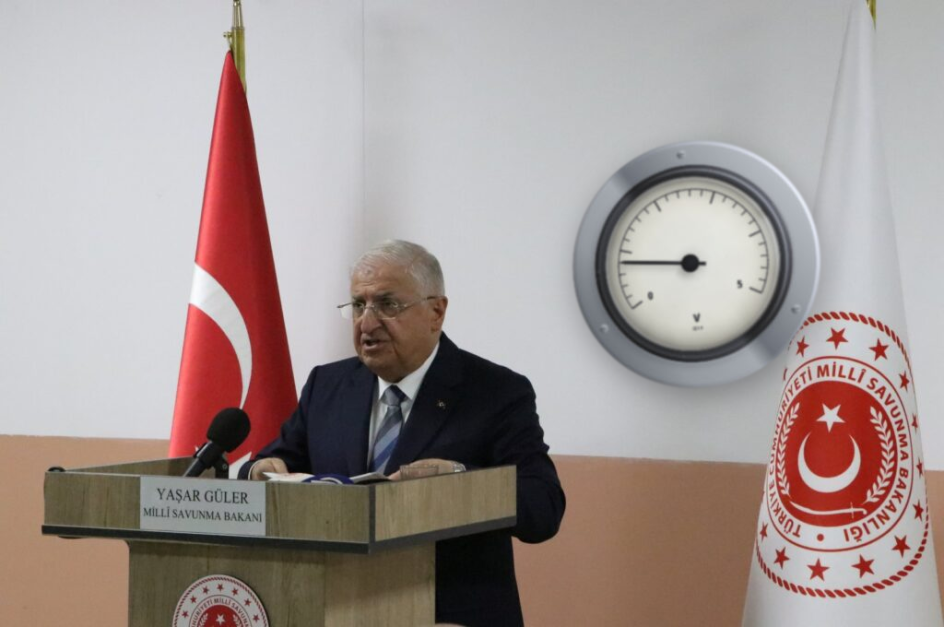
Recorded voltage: 0.8 V
